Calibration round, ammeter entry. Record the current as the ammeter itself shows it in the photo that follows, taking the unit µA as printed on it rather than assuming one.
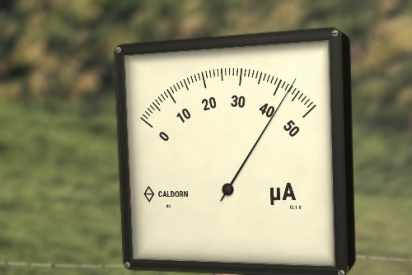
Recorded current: 43 µA
